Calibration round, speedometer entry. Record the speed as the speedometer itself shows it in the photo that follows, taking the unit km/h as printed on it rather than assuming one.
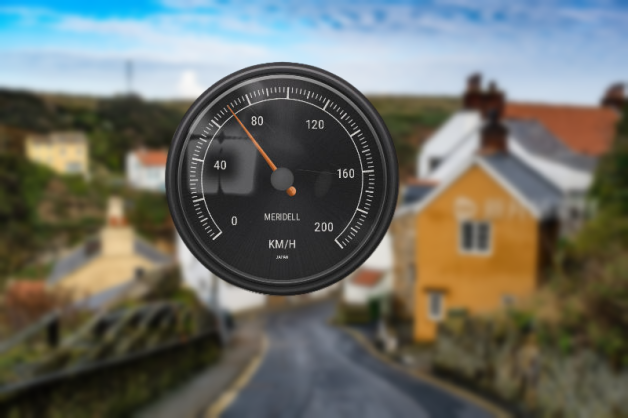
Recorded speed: 70 km/h
